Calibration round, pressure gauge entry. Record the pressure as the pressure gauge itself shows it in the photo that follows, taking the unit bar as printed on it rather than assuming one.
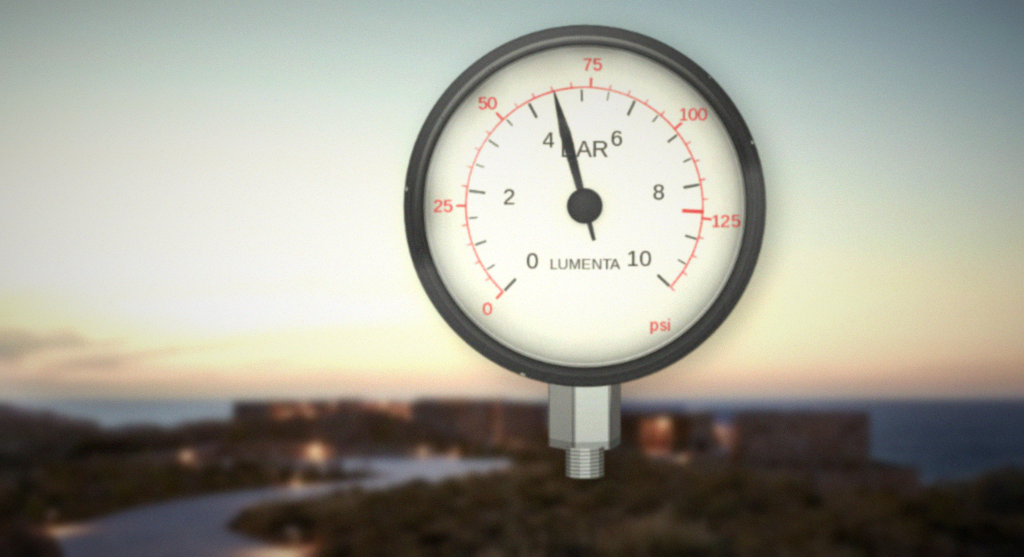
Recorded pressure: 4.5 bar
